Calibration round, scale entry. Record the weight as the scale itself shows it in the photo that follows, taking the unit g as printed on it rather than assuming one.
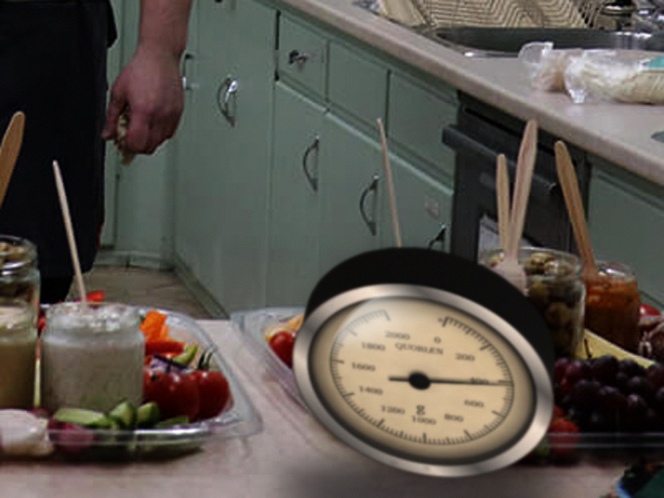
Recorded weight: 400 g
